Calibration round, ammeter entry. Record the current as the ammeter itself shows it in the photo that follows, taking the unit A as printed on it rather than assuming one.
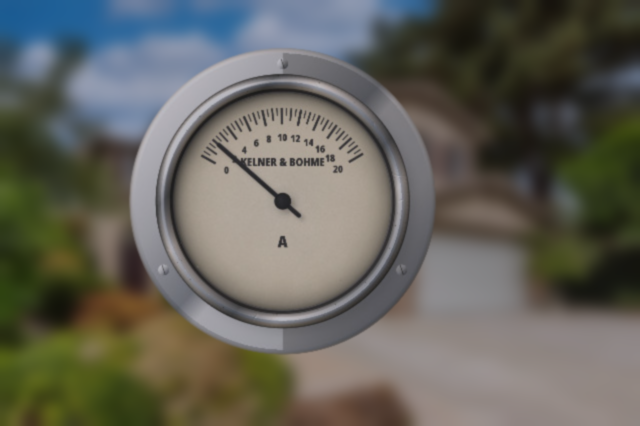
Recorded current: 2 A
